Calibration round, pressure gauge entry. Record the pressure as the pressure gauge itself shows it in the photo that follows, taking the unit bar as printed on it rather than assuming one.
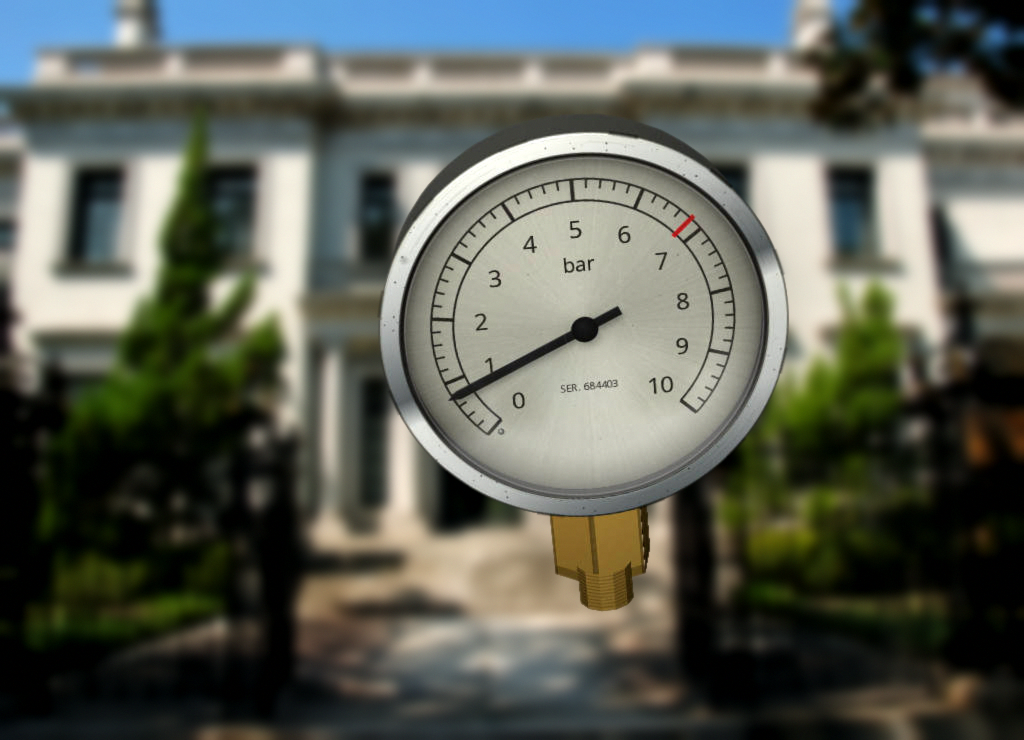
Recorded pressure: 0.8 bar
